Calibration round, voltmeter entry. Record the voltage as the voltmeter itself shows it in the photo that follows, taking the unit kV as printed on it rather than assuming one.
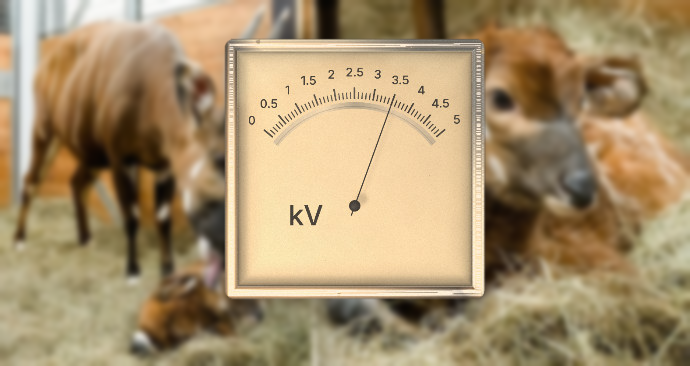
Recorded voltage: 3.5 kV
